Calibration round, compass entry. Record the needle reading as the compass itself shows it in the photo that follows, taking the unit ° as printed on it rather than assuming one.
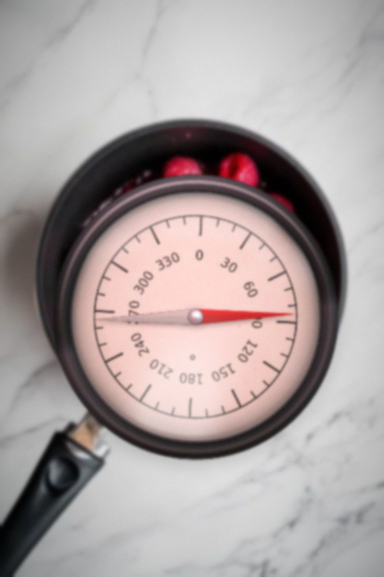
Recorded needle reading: 85 °
